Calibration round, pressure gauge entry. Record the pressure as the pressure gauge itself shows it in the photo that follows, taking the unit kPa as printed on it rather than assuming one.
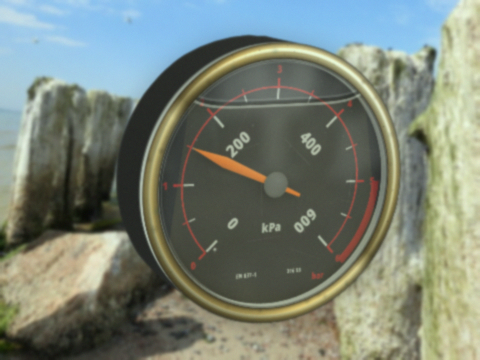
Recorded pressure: 150 kPa
